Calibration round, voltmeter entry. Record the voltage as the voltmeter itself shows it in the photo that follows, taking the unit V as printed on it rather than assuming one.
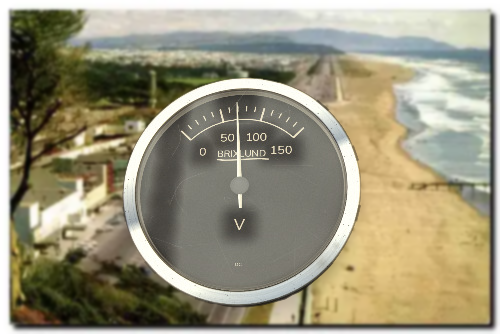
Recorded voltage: 70 V
